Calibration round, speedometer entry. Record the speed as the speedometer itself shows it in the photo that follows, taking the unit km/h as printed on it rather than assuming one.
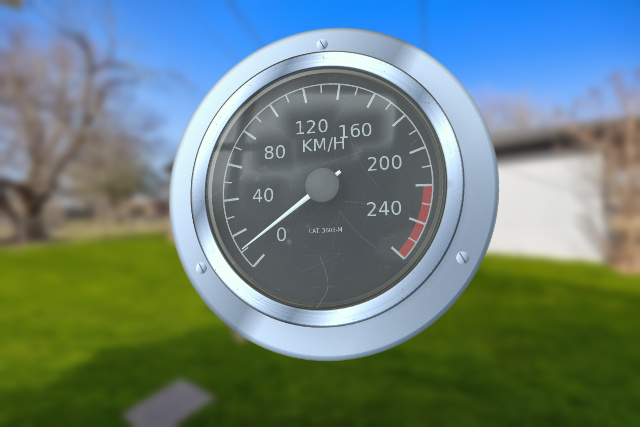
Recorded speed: 10 km/h
